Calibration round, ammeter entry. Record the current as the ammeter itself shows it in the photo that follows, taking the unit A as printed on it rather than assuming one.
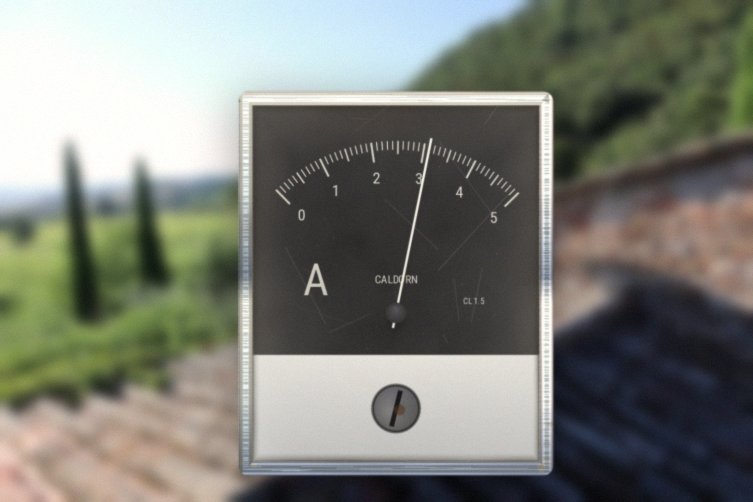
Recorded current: 3.1 A
